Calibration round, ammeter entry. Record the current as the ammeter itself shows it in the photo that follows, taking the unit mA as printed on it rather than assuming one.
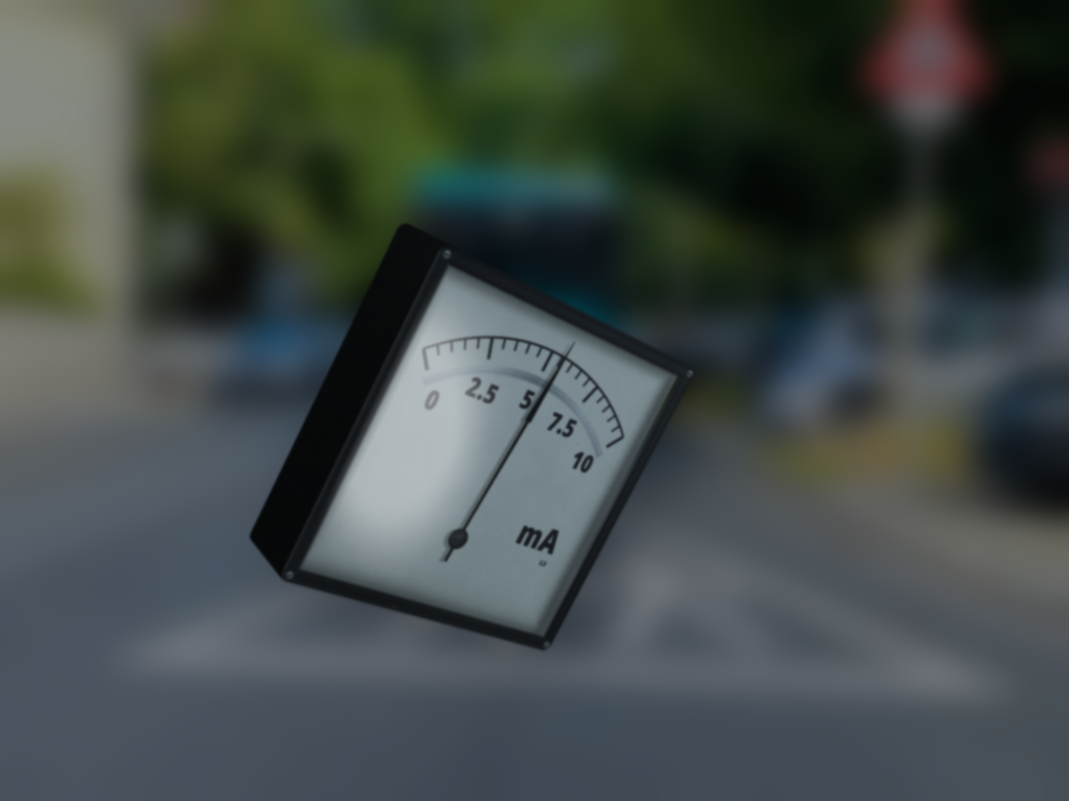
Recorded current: 5.5 mA
